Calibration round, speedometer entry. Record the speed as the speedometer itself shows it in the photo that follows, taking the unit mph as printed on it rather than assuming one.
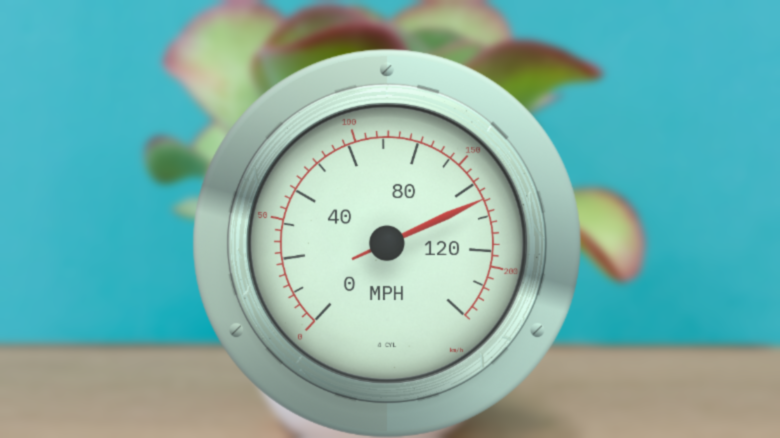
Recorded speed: 105 mph
